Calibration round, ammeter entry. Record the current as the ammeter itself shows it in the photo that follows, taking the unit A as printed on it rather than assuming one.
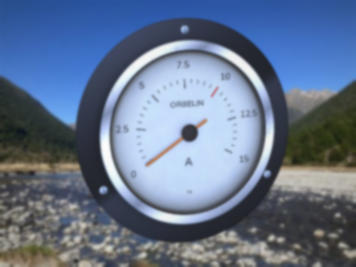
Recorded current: 0 A
